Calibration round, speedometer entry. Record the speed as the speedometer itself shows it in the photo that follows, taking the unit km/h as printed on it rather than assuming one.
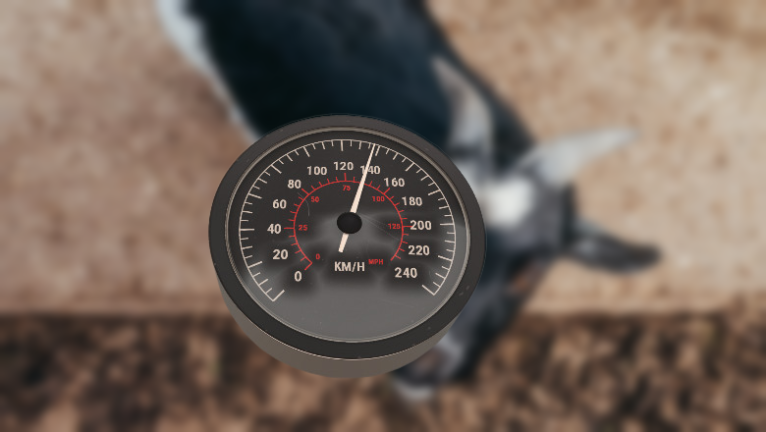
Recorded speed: 137.5 km/h
